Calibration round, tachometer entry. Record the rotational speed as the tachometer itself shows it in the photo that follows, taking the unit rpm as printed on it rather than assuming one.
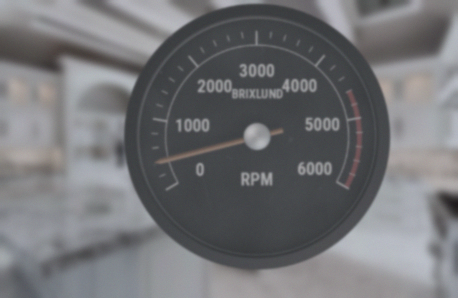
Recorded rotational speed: 400 rpm
